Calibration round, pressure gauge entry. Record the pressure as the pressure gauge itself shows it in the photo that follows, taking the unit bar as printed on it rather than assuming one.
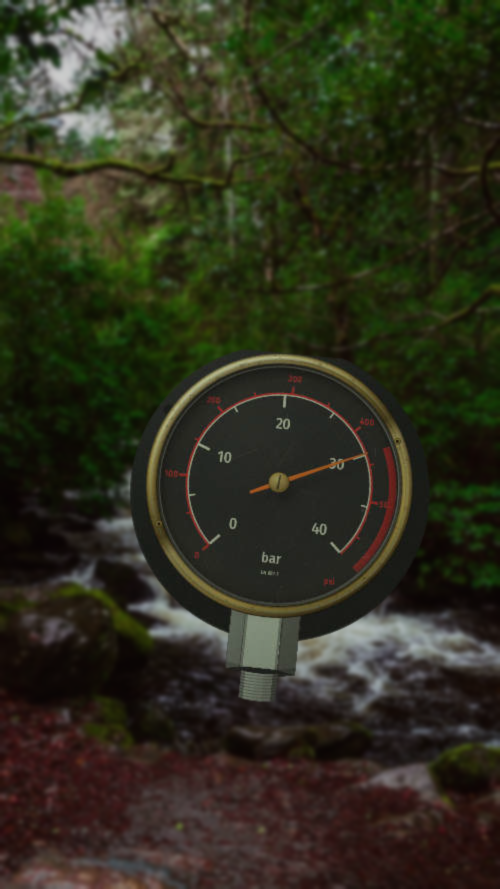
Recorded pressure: 30 bar
